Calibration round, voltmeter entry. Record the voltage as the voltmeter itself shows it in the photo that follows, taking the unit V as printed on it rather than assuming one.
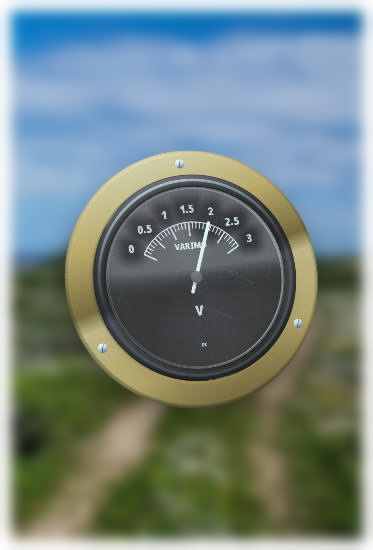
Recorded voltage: 2 V
